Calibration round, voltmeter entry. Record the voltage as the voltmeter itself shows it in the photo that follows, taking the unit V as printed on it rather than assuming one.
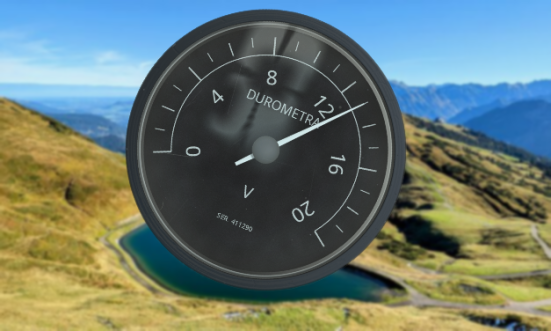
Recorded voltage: 13 V
